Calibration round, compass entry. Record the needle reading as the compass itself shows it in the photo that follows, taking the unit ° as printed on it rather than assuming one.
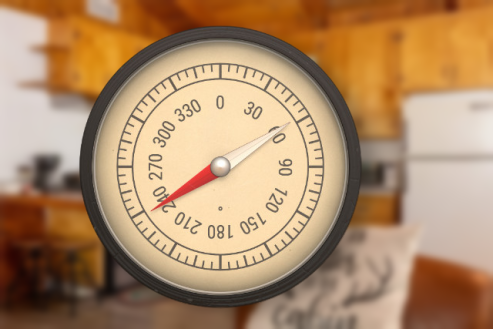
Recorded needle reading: 237.5 °
